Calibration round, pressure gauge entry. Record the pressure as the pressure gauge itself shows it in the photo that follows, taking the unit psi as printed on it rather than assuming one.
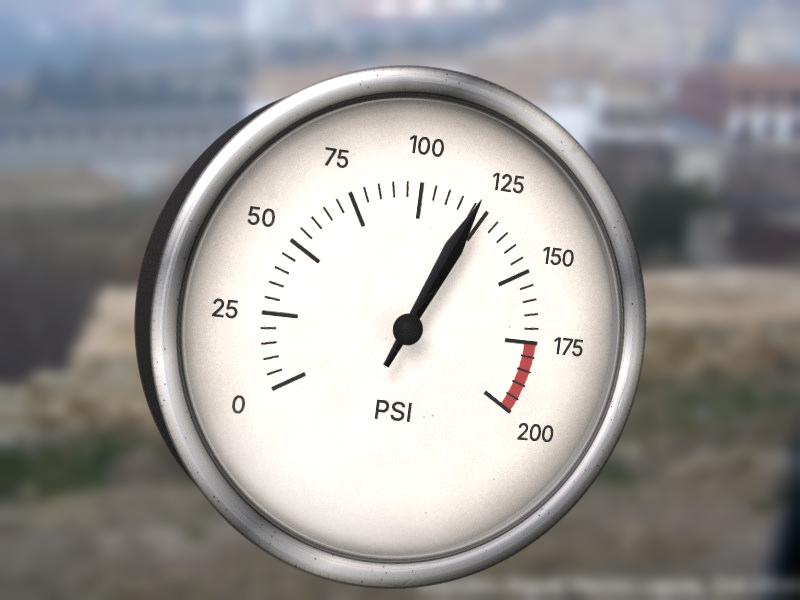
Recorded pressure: 120 psi
